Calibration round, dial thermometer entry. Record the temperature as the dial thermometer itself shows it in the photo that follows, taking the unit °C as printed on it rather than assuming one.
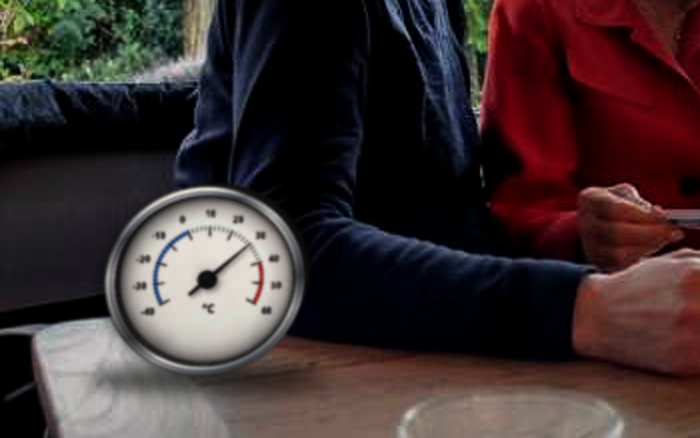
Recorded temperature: 30 °C
